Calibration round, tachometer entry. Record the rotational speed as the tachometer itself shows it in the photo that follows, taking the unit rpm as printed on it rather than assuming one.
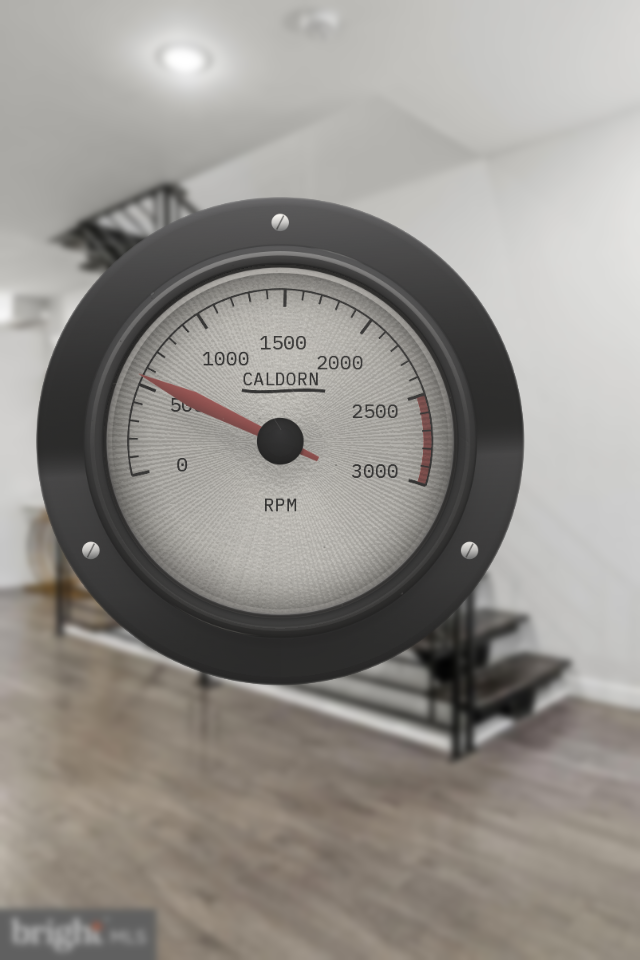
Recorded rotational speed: 550 rpm
